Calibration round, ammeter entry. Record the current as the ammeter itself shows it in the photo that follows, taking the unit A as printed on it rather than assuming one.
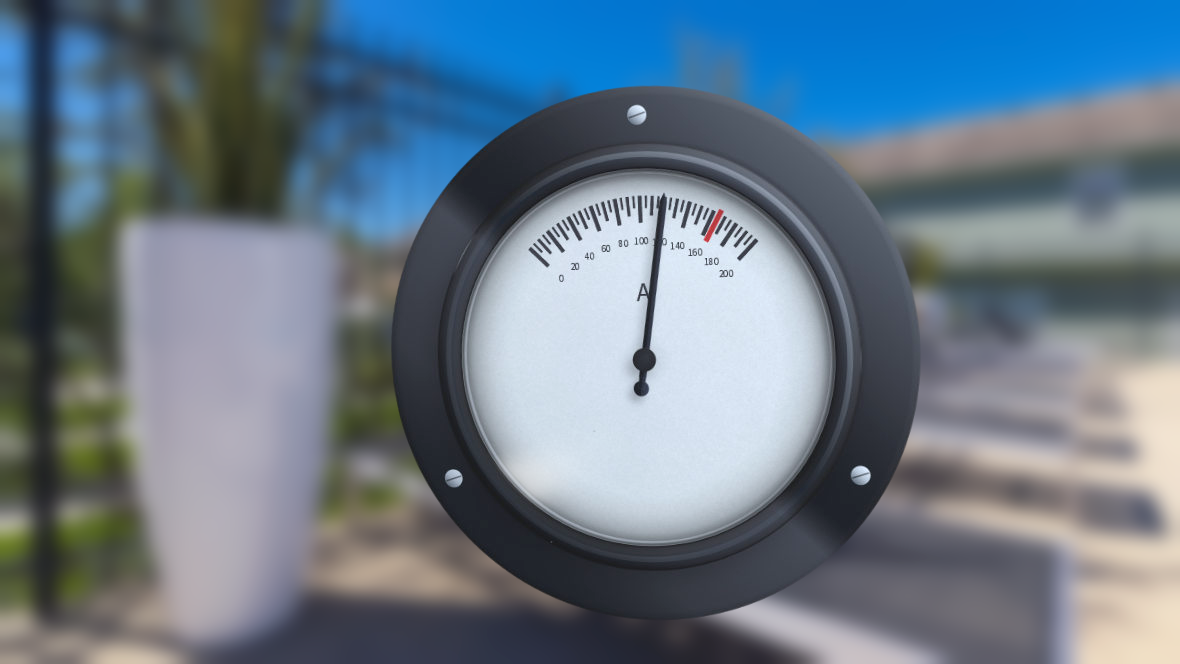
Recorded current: 120 A
